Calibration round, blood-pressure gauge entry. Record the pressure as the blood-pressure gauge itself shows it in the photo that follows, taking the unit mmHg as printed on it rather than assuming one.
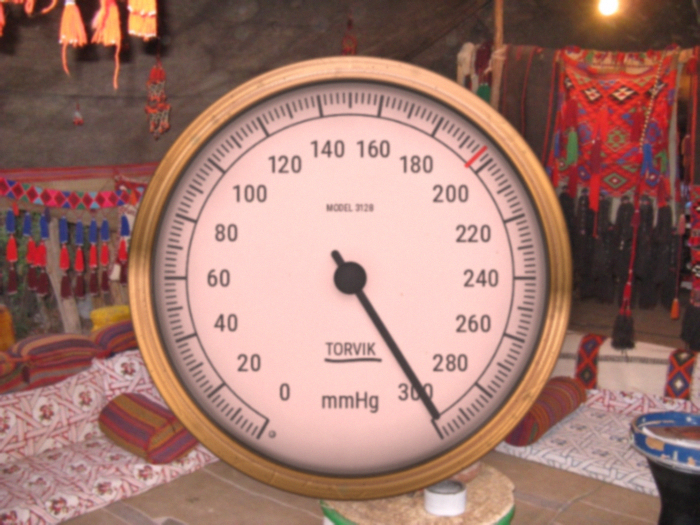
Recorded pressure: 298 mmHg
